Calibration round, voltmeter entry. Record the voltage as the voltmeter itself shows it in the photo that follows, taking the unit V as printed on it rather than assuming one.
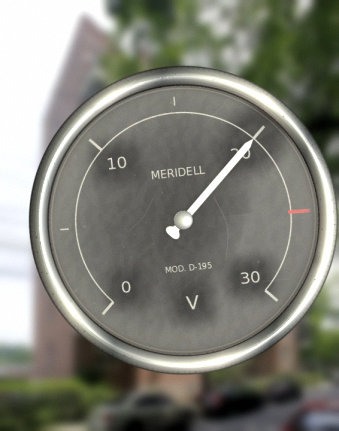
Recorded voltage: 20 V
